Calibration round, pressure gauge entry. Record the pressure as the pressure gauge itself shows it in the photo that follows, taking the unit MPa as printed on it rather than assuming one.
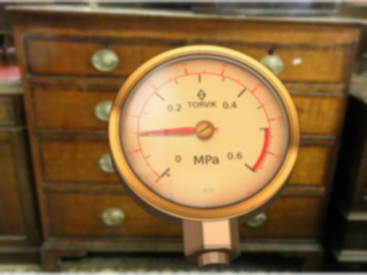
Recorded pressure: 0.1 MPa
